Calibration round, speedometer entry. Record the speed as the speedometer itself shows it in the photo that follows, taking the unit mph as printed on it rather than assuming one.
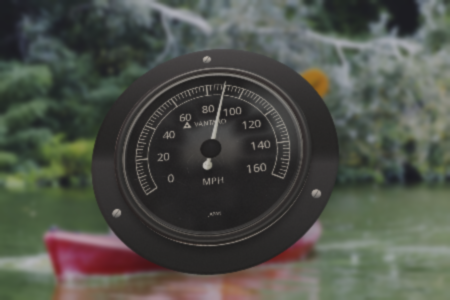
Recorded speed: 90 mph
